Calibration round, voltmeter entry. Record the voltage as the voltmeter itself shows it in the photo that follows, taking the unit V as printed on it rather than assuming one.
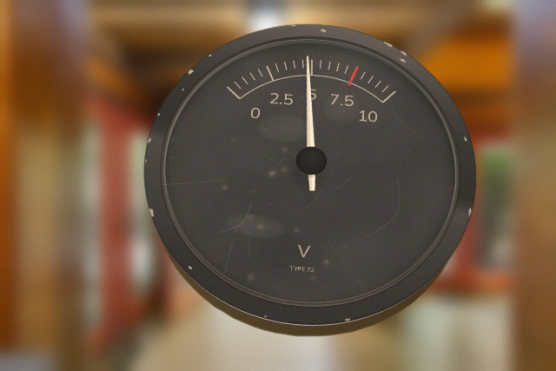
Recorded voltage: 4.75 V
